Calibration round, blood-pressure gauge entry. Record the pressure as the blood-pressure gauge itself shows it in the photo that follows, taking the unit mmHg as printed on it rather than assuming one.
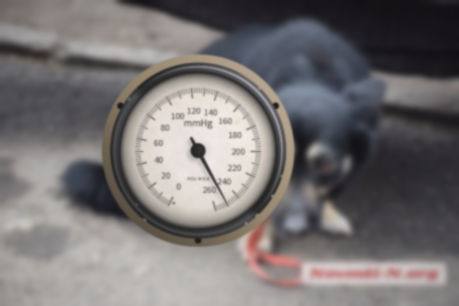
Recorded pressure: 250 mmHg
